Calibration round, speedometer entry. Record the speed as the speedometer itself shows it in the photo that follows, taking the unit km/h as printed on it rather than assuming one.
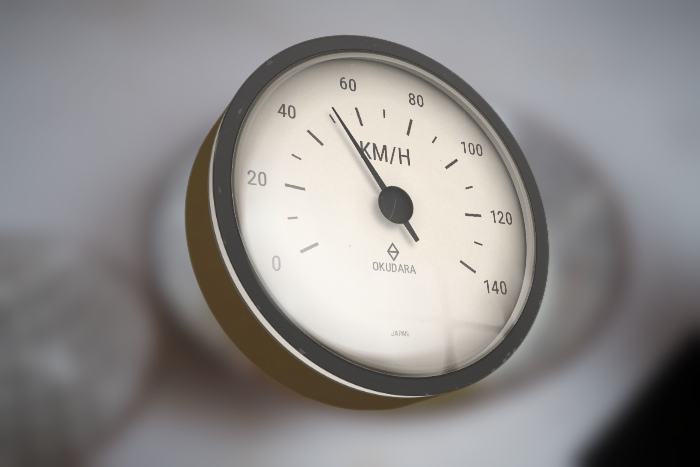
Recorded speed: 50 km/h
